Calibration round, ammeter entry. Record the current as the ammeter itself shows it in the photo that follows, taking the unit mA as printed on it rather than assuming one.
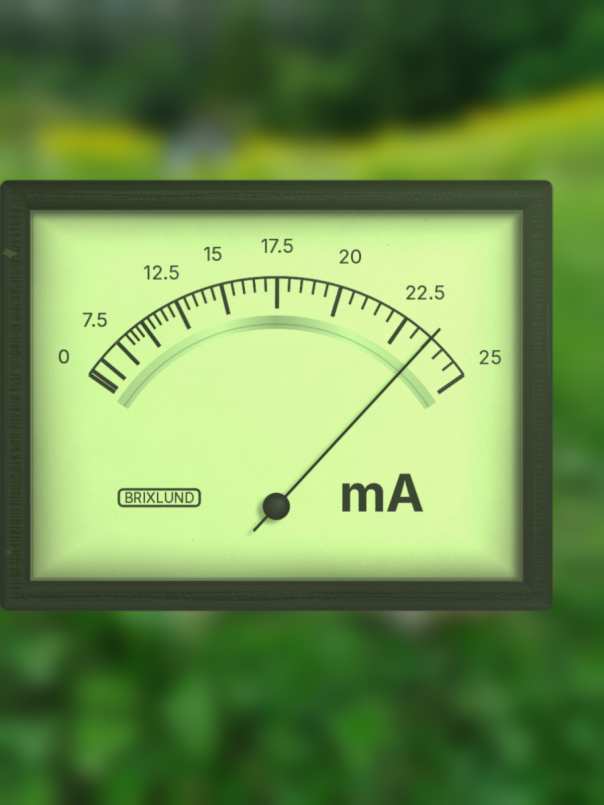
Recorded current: 23.5 mA
